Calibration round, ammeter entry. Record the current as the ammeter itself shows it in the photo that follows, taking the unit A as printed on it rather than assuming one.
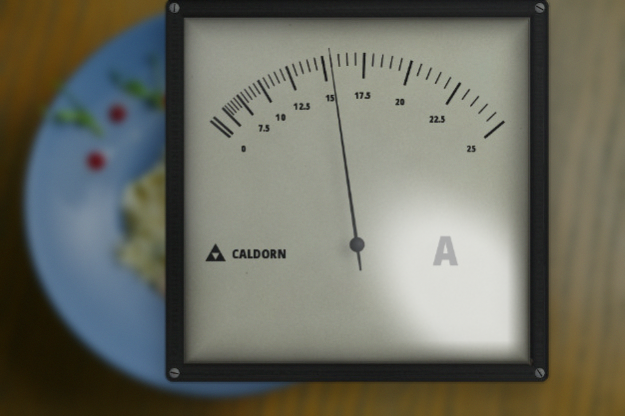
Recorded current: 15.5 A
